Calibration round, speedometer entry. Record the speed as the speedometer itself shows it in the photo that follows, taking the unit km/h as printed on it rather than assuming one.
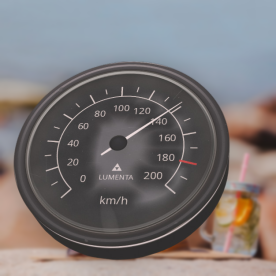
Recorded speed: 140 km/h
